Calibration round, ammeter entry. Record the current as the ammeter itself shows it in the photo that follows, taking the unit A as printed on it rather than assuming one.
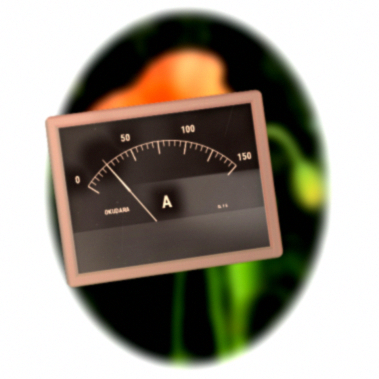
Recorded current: 25 A
